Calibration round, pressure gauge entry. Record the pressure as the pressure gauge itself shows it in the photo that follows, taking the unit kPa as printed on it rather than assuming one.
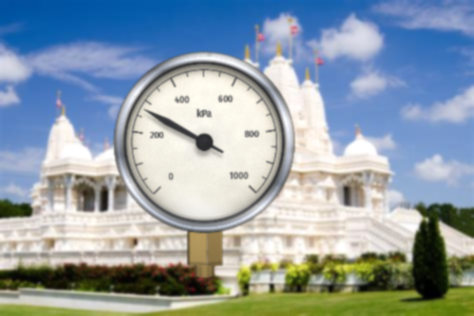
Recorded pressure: 275 kPa
